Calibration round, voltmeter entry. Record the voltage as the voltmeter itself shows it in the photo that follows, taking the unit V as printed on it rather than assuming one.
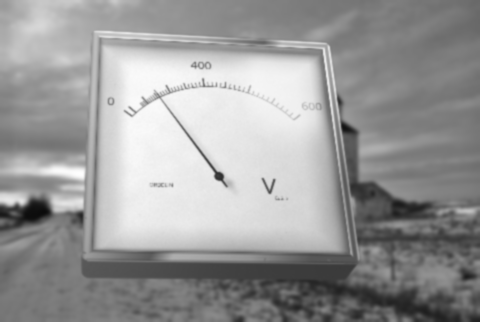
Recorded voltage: 250 V
